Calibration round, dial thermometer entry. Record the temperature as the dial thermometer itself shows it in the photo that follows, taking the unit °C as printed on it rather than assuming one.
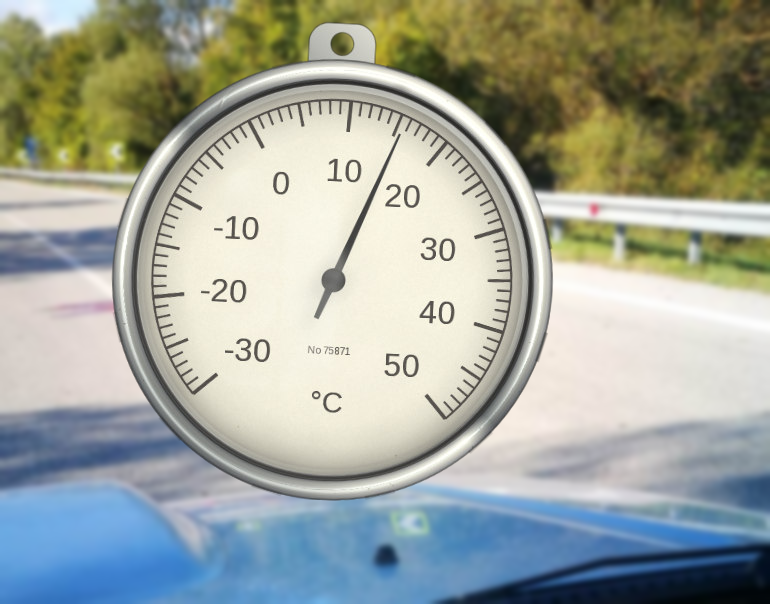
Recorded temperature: 15.5 °C
